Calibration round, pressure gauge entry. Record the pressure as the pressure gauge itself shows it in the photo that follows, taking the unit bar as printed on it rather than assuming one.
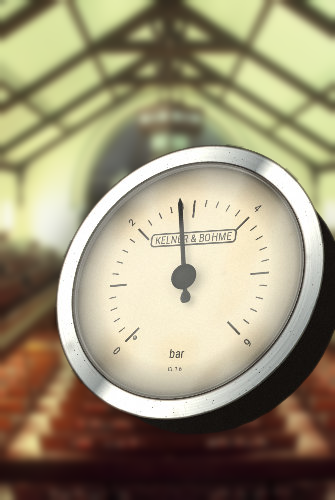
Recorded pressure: 2.8 bar
